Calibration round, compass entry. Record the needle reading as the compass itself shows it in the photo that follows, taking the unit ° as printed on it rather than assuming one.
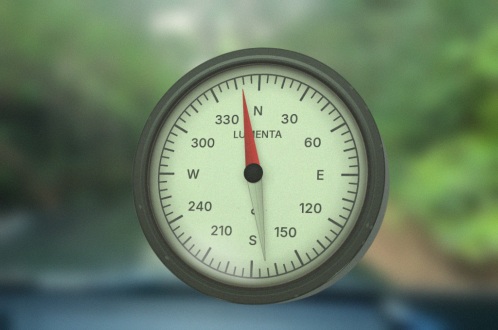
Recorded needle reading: 350 °
